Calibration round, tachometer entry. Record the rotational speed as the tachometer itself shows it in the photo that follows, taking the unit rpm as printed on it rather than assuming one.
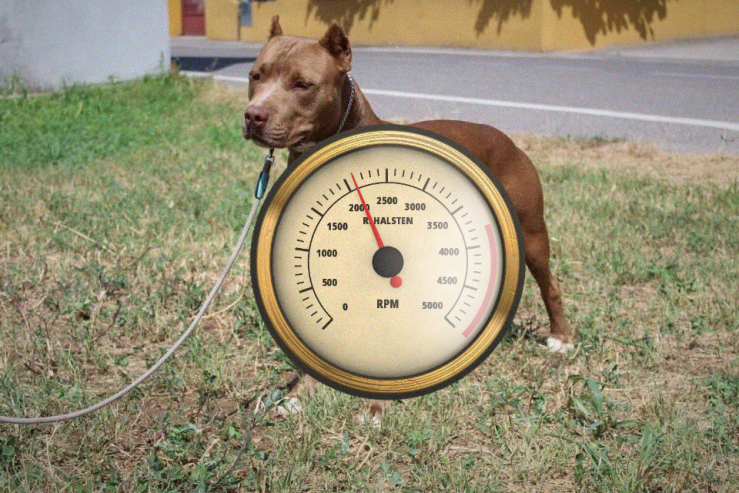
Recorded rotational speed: 2100 rpm
